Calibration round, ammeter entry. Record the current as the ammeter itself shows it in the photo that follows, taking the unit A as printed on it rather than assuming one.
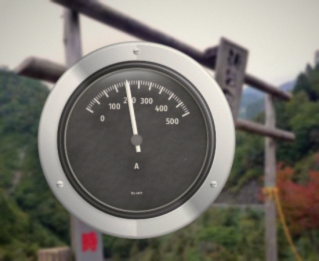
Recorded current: 200 A
